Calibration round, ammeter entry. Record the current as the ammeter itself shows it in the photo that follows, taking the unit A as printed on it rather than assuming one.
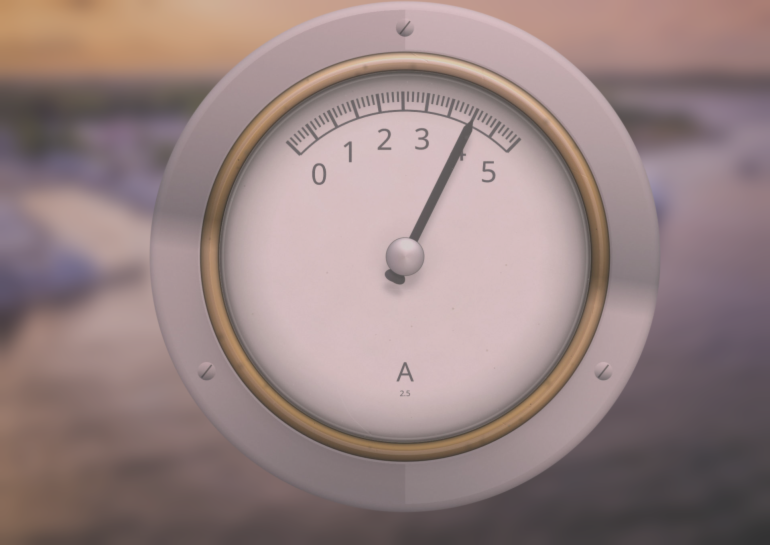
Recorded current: 4 A
